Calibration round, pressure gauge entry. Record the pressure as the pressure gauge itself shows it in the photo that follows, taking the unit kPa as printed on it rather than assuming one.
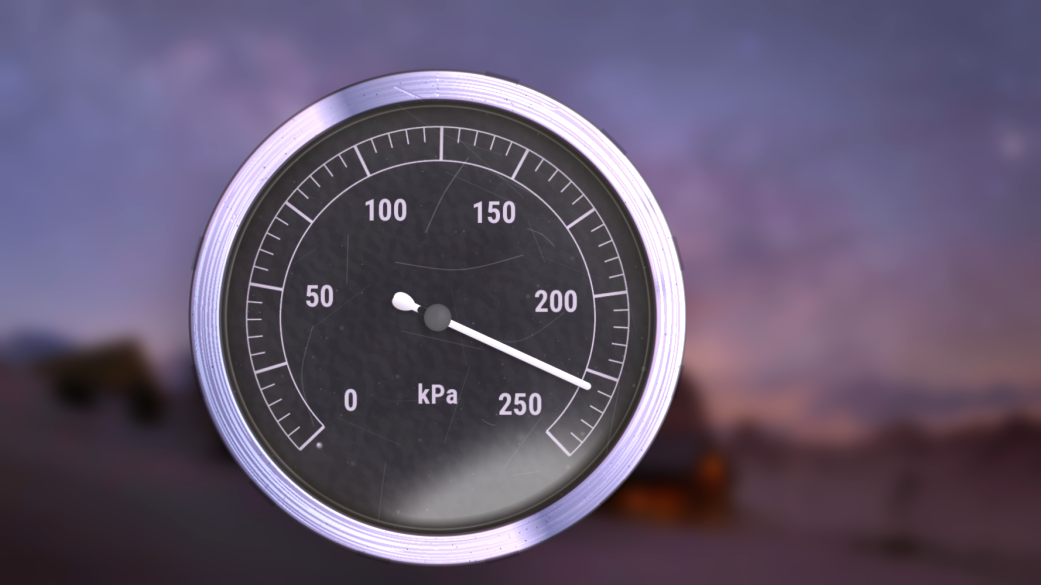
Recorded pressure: 230 kPa
